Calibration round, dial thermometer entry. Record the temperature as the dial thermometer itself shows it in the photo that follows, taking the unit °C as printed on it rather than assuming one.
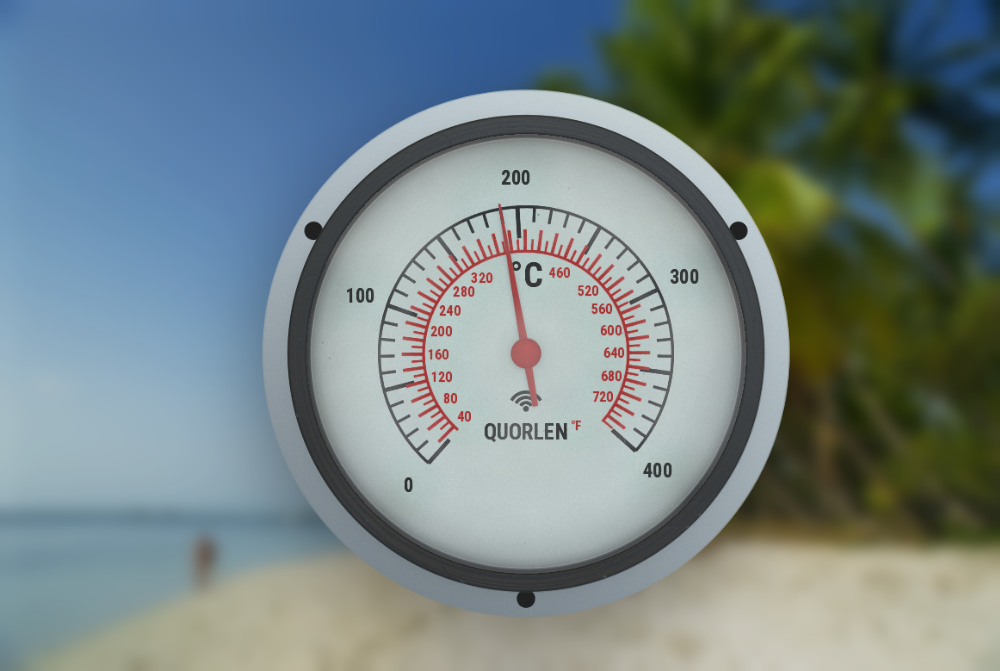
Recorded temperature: 190 °C
